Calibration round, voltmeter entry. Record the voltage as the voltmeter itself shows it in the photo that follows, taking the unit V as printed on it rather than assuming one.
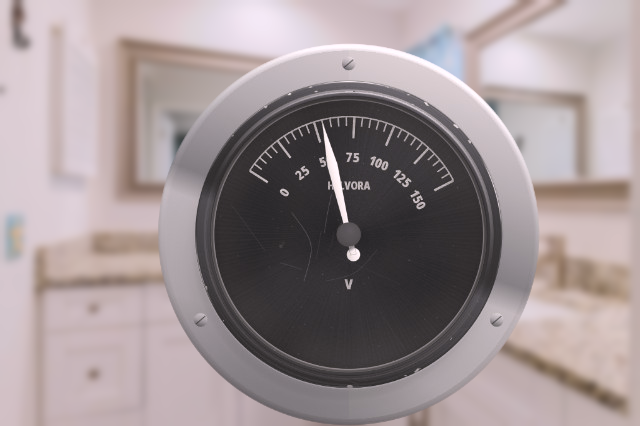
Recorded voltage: 55 V
